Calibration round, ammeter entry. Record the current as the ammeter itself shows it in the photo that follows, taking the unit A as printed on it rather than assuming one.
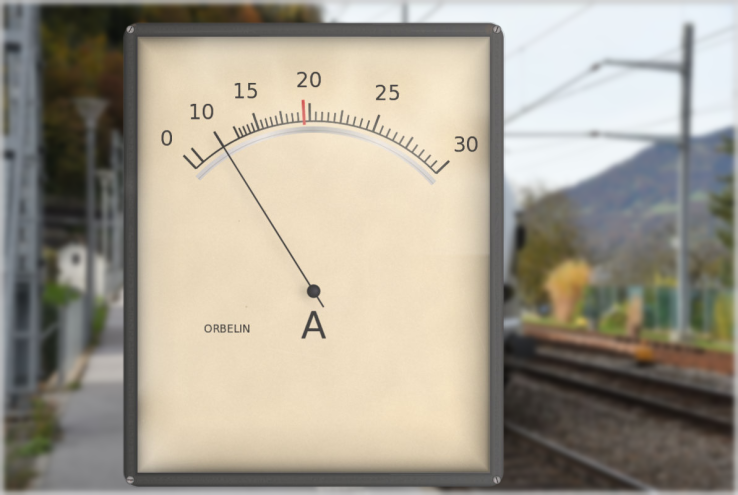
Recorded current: 10 A
